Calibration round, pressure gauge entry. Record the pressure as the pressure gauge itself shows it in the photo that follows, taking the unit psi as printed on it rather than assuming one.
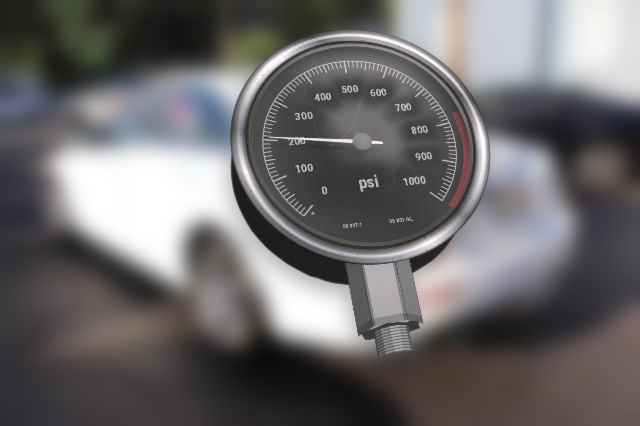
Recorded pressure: 200 psi
